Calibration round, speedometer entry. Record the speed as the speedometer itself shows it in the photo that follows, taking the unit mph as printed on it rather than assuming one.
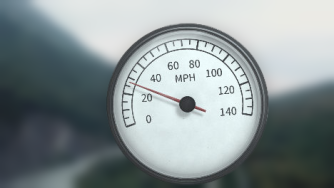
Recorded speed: 27.5 mph
